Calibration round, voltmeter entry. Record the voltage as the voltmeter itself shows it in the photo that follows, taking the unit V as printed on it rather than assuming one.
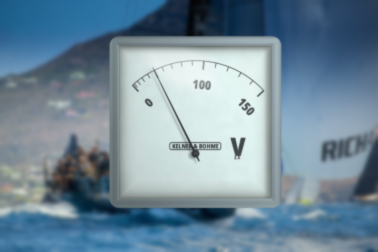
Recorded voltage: 50 V
